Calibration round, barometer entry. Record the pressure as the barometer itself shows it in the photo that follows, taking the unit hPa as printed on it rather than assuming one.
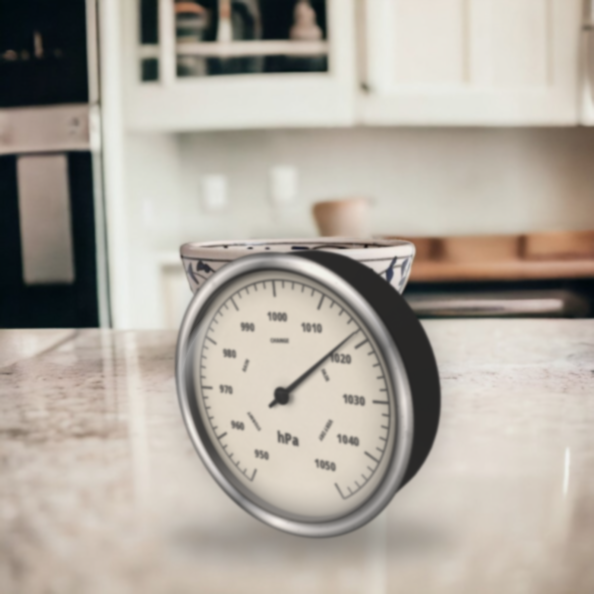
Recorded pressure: 1018 hPa
